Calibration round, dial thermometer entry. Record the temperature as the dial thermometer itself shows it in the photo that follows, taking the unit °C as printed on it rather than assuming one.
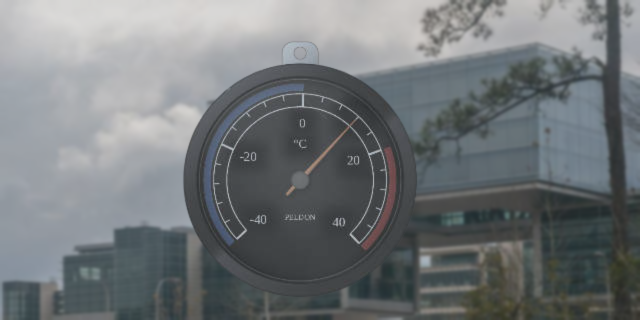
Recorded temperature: 12 °C
